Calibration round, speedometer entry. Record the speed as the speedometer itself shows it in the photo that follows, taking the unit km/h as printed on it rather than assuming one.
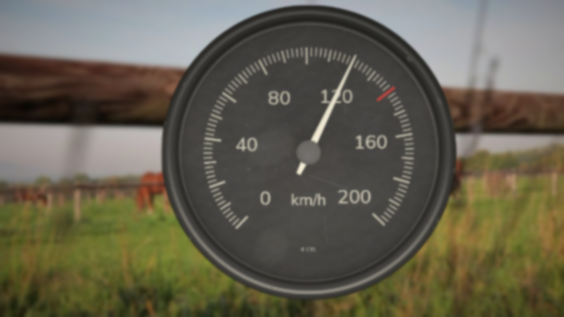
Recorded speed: 120 km/h
